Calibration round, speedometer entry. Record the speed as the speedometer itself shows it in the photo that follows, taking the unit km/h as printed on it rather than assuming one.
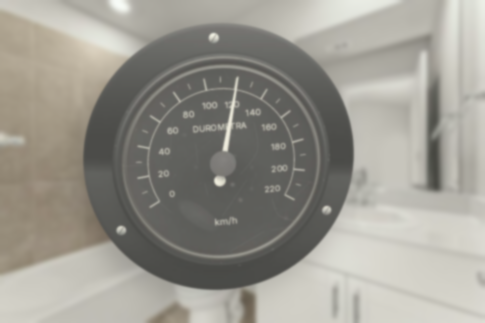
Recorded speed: 120 km/h
